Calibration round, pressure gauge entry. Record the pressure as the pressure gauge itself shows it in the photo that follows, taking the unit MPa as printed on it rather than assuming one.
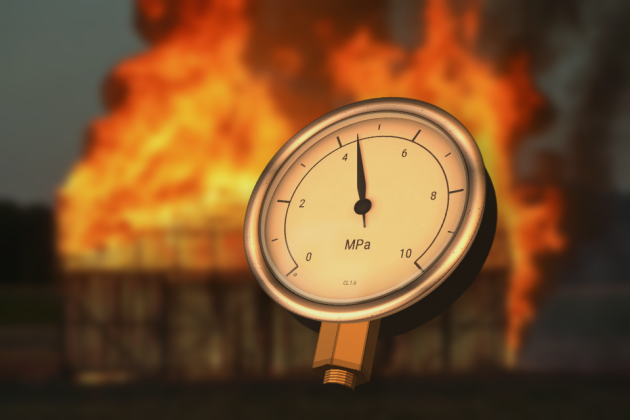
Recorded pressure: 4.5 MPa
